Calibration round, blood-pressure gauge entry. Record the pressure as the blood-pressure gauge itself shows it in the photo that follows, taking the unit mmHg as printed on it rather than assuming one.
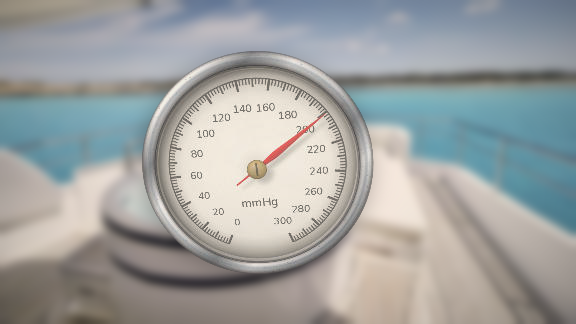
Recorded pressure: 200 mmHg
